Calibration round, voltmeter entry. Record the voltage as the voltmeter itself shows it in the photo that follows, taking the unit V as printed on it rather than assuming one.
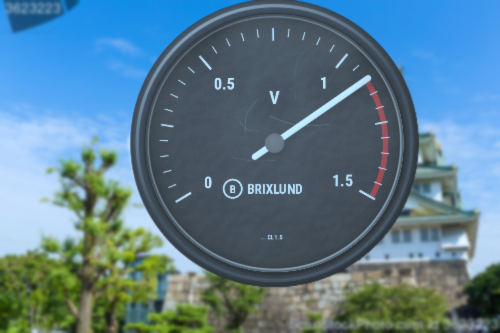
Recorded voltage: 1.1 V
